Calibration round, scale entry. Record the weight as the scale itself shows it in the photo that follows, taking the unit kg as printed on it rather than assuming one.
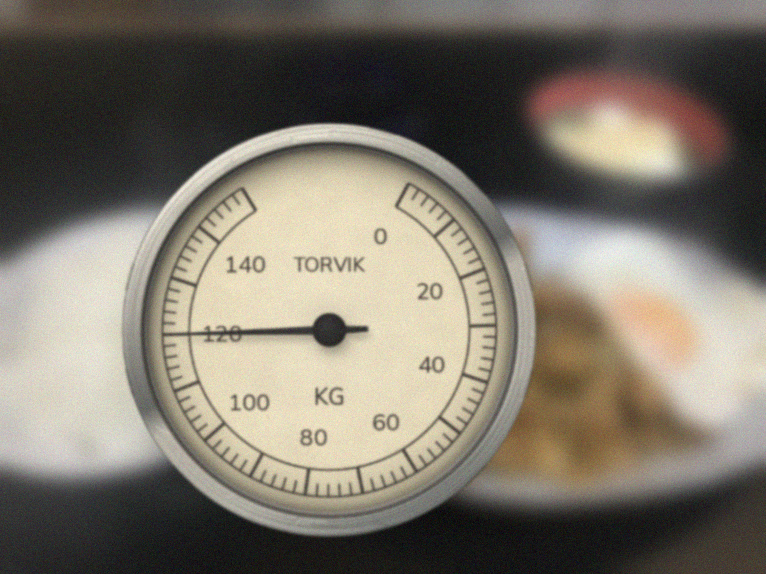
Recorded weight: 120 kg
